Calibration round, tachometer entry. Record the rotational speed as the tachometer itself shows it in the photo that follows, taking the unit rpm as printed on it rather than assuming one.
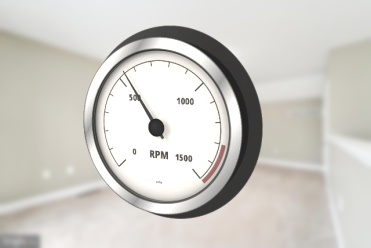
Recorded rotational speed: 550 rpm
